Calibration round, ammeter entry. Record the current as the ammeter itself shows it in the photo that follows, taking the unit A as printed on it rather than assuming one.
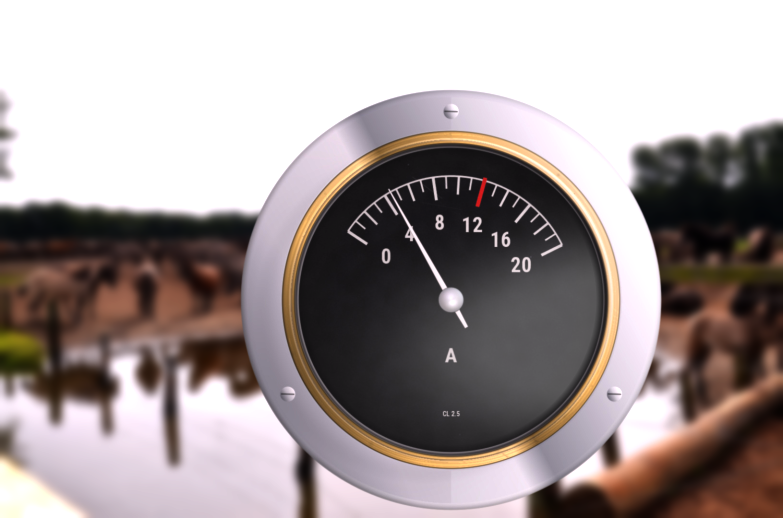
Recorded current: 4.5 A
